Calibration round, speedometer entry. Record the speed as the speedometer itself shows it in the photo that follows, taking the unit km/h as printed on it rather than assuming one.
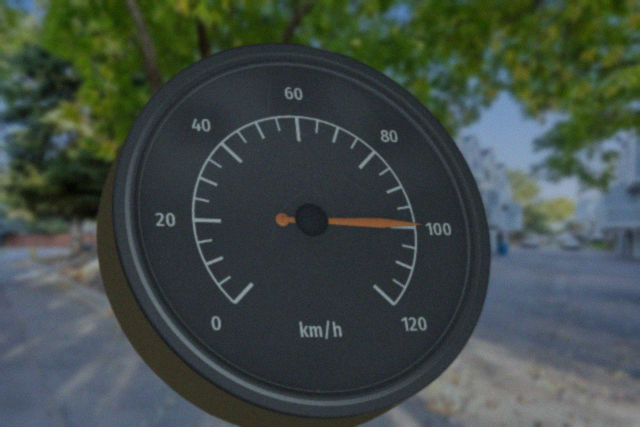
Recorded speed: 100 km/h
